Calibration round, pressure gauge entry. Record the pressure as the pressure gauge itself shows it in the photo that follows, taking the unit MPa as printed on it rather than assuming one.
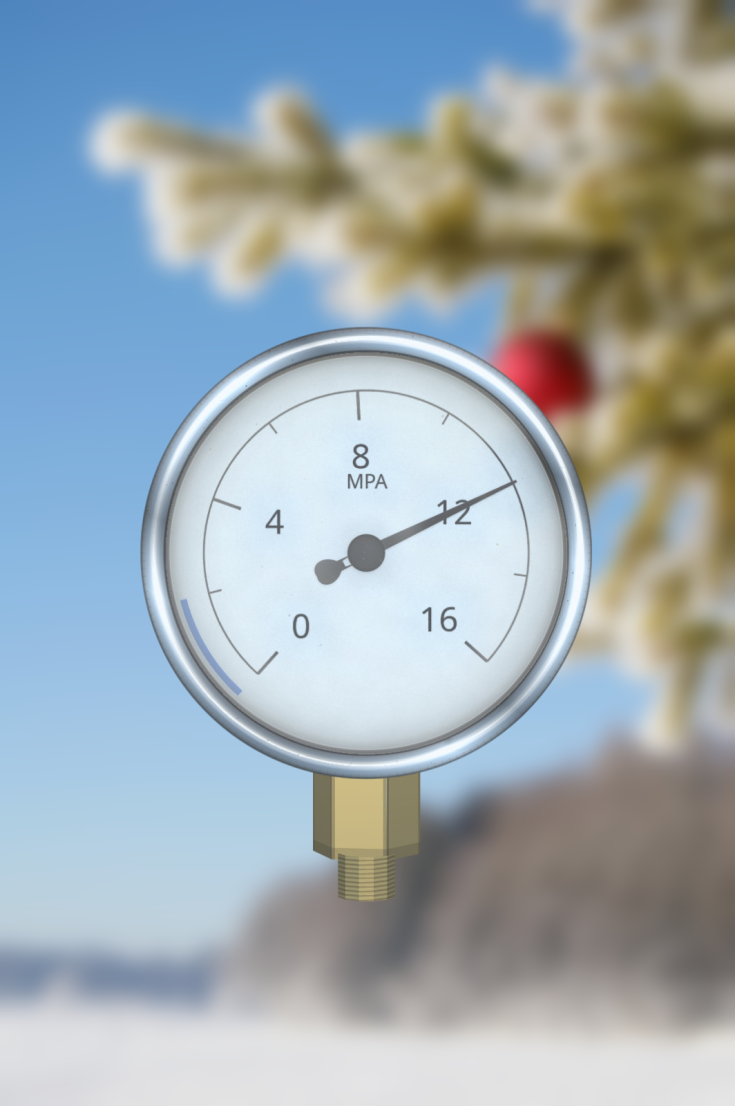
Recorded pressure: 12 MPa
